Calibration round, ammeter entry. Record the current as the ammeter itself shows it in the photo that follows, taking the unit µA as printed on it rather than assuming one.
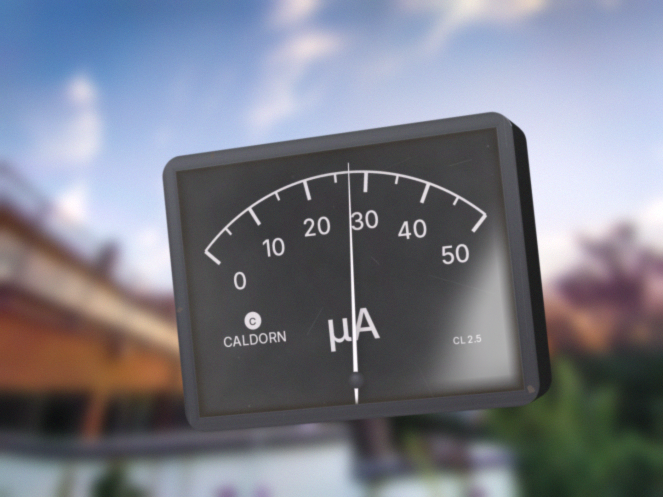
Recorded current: 27.5 µA
